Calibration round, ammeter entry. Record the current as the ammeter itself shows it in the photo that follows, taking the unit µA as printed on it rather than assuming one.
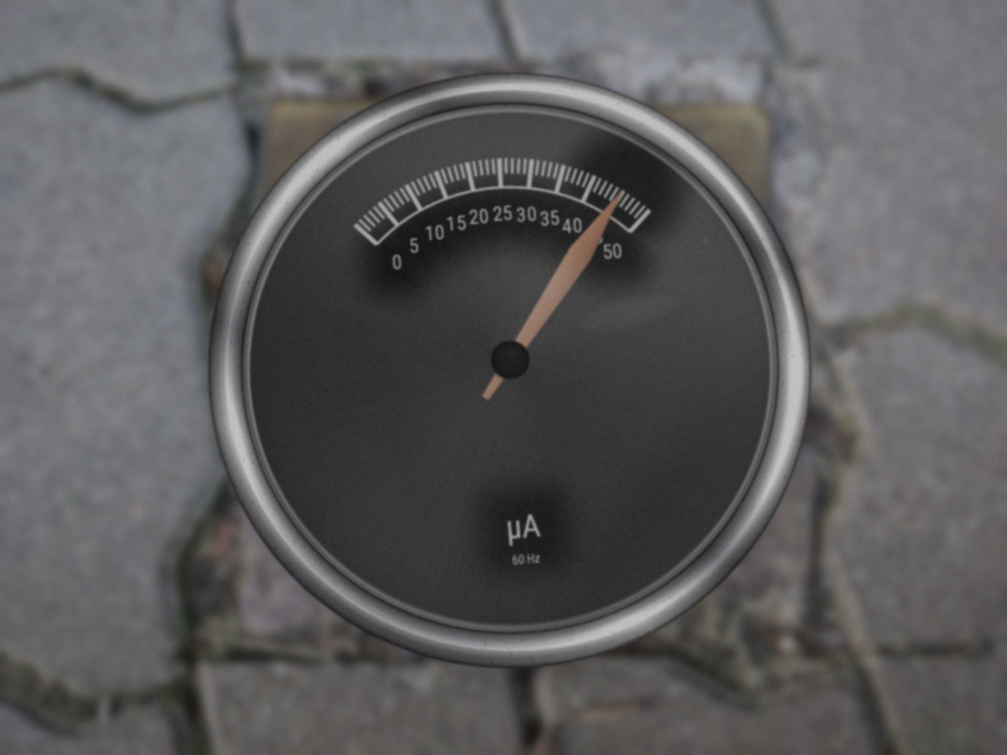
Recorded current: 45 µA
